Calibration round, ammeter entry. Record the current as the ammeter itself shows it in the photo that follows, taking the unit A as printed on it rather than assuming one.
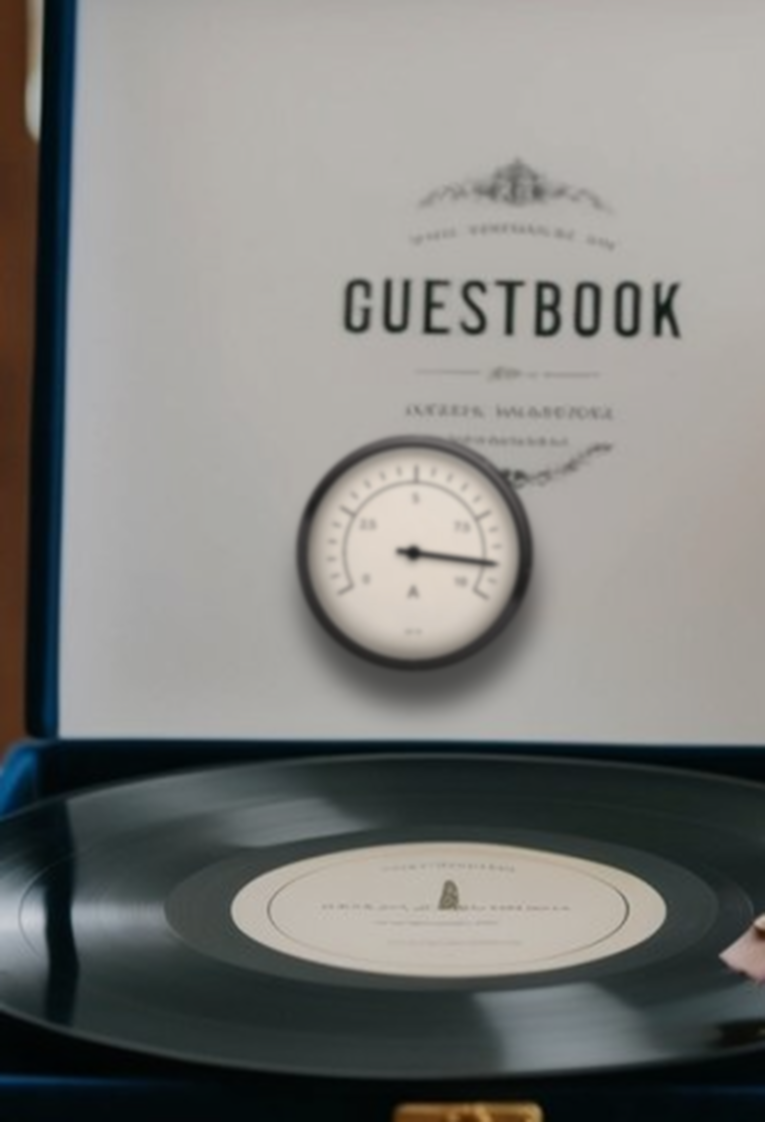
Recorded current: 9 A
